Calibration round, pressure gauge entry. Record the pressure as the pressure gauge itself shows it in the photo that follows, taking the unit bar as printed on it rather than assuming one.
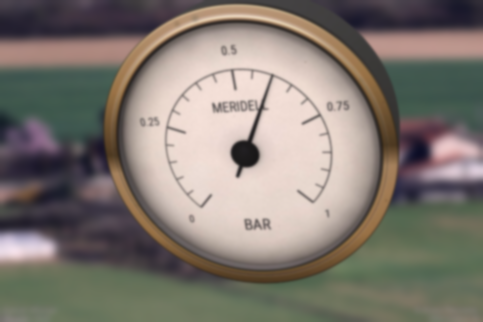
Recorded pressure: 0.6 bar
